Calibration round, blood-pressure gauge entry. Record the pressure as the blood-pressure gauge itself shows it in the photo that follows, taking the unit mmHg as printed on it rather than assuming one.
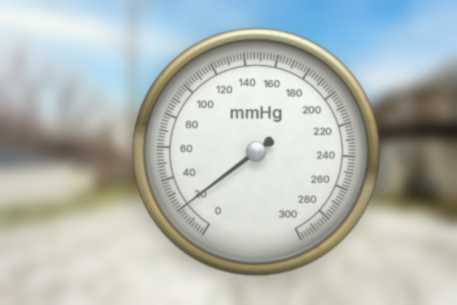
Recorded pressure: 20 mmHg
